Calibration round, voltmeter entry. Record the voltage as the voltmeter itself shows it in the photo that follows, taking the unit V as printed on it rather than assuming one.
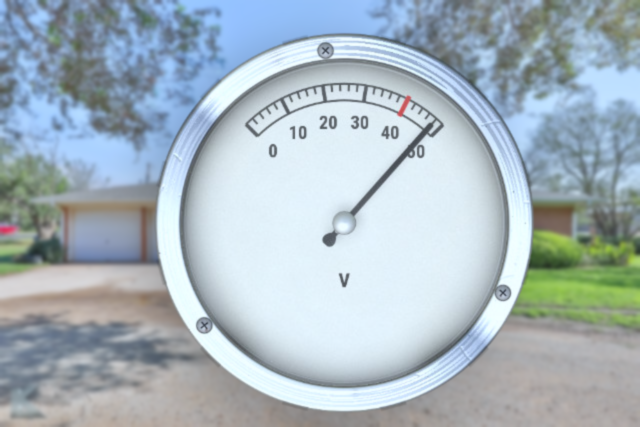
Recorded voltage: 48 V
